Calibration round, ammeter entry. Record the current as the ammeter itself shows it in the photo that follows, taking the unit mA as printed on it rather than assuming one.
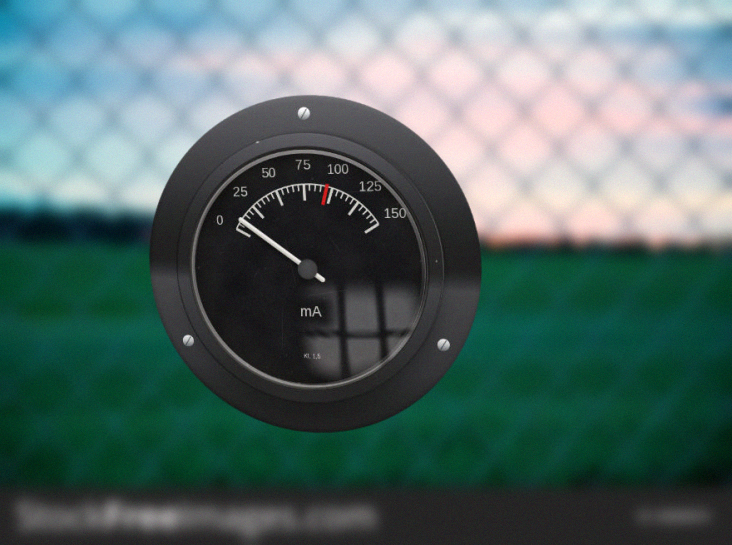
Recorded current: 10 mA
